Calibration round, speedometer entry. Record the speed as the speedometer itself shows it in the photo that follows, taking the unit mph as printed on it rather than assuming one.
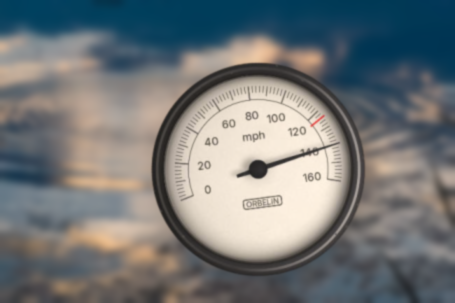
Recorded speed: 140 mph
